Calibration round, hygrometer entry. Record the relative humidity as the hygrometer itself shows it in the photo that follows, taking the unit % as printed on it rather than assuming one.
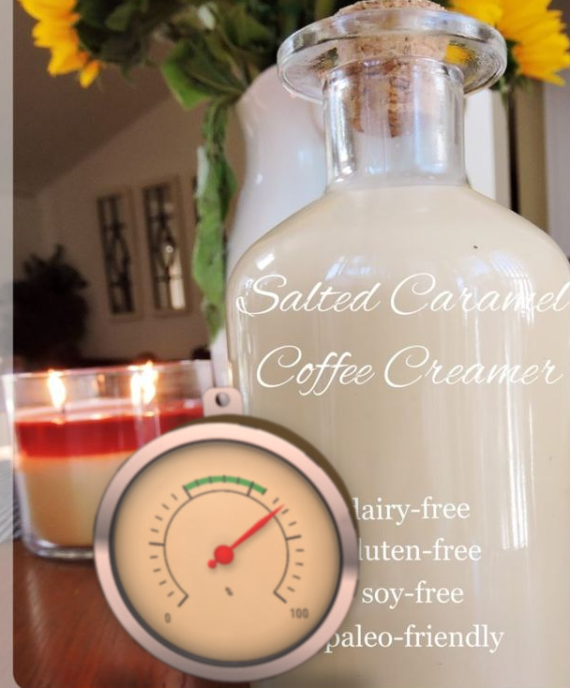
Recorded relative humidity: 70 %
